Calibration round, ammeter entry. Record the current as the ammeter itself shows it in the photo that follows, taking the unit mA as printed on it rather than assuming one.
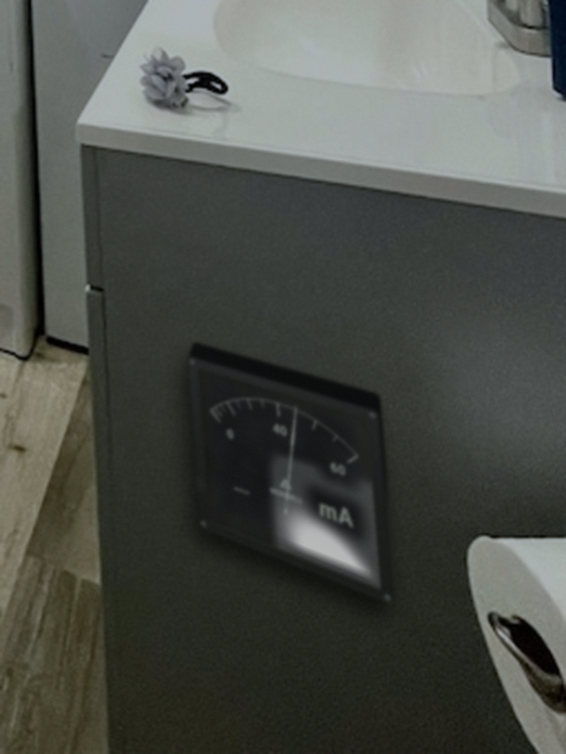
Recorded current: 45 mA
